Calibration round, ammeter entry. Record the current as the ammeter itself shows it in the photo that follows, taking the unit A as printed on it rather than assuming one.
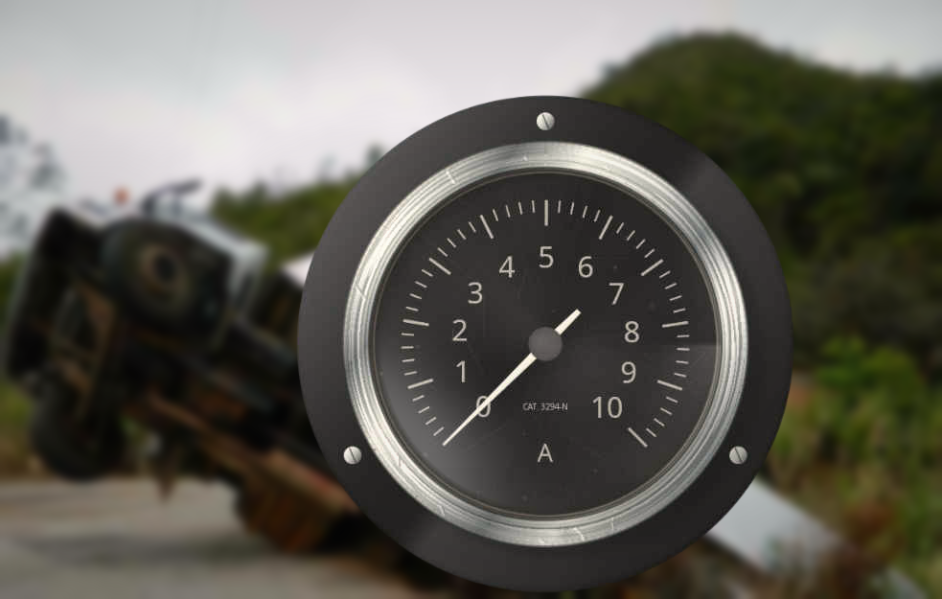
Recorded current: 0 A
